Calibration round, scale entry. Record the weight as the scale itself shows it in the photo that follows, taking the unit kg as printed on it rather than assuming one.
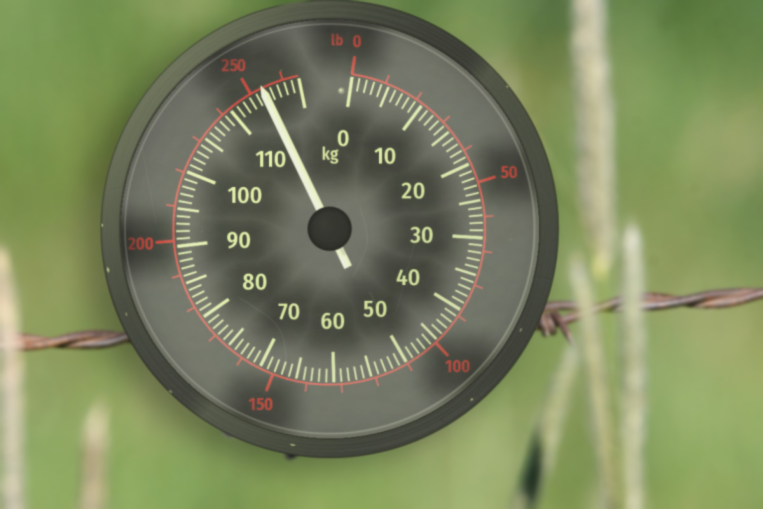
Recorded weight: 115 kg
